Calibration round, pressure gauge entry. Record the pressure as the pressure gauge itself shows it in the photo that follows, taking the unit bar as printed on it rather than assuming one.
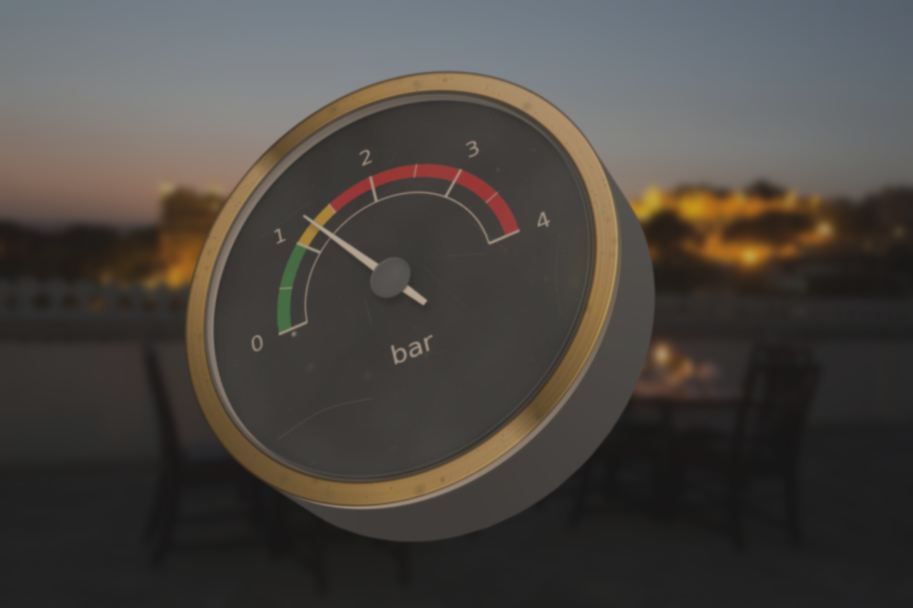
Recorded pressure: 1.25 bar
